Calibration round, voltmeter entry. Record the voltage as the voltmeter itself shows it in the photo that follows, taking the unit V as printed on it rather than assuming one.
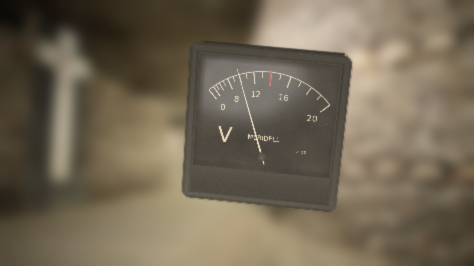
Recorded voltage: 10 V
